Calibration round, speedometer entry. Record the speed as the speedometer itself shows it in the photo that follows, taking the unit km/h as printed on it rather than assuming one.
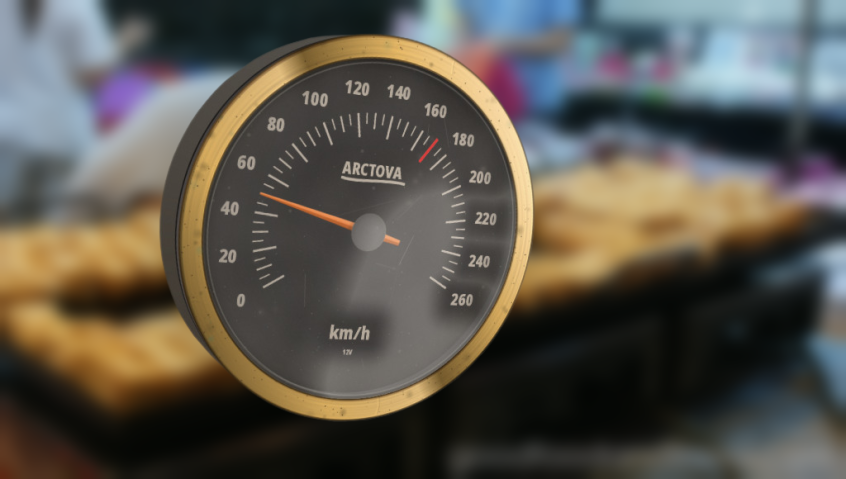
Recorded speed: 50 km/h
